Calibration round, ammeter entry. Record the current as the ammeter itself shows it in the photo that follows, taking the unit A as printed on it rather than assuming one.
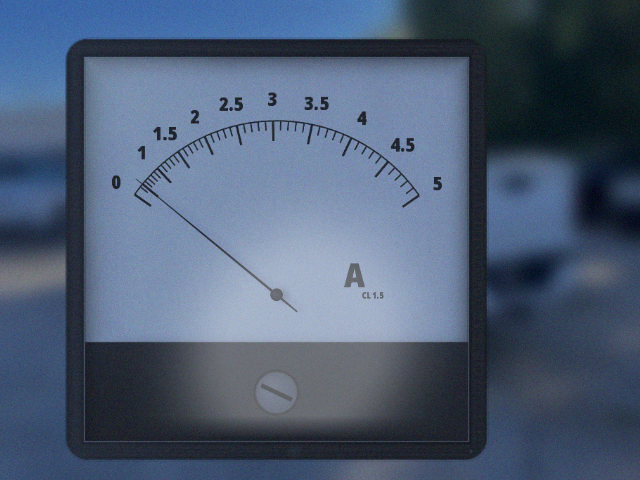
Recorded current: 0.5 A
